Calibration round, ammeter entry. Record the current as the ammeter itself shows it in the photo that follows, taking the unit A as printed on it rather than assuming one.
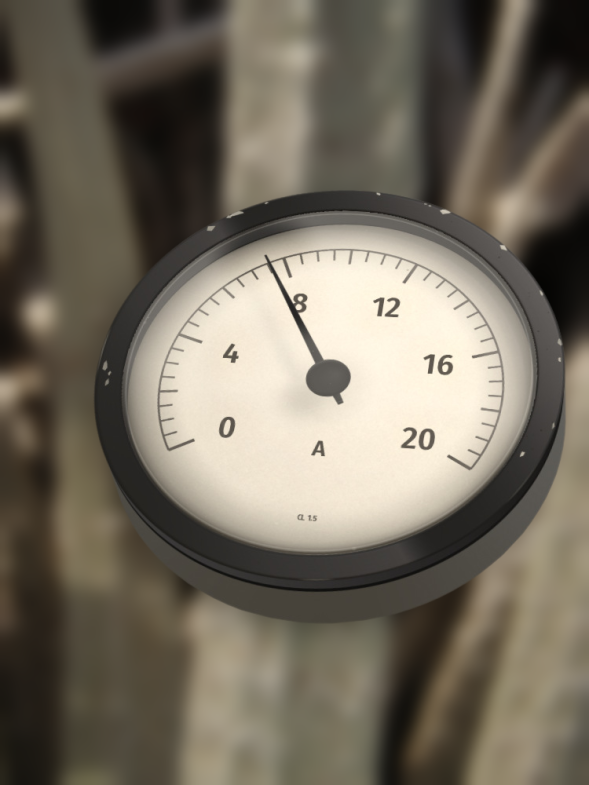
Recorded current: 7.5 A
